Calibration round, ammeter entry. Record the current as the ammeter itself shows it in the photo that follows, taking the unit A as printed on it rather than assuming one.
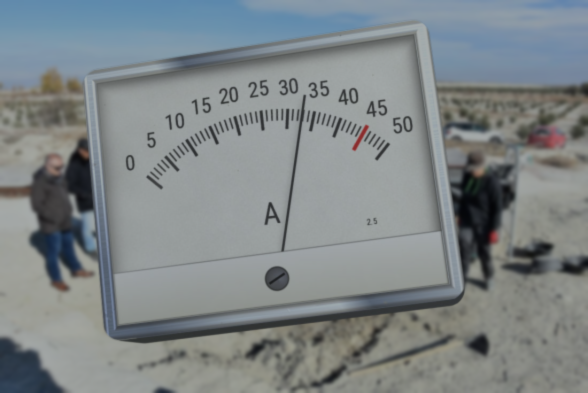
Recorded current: 33 A
